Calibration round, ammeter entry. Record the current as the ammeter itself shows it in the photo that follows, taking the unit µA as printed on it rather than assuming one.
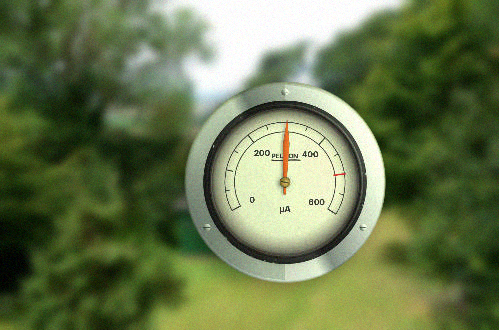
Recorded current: 300 µA
